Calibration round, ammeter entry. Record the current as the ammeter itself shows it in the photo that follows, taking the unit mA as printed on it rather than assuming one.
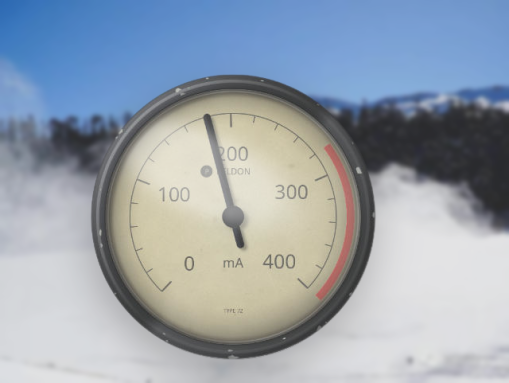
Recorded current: 180 mA
